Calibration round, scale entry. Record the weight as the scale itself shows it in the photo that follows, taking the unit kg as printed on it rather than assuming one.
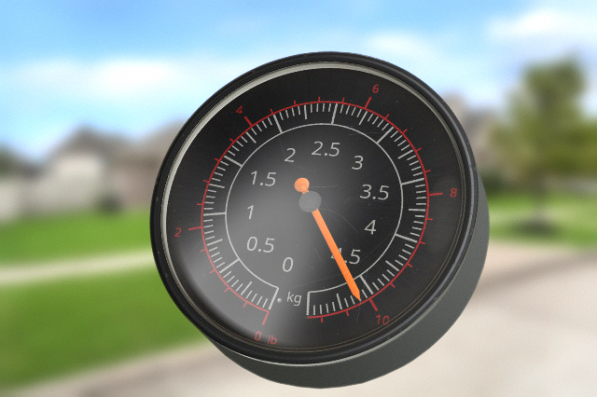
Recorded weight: 4.6 kg
